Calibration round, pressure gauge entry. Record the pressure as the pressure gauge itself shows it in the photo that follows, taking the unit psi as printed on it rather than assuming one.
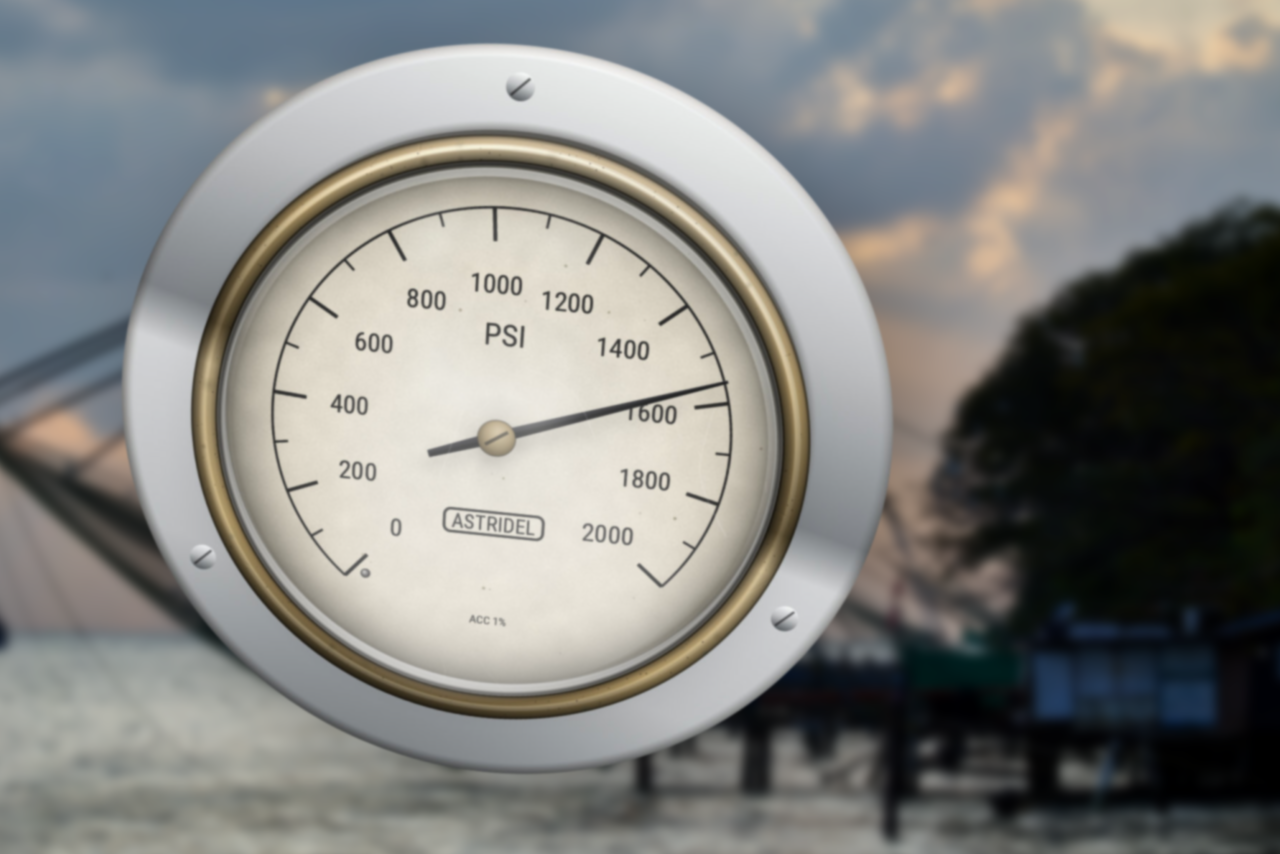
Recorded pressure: 1550 psi
